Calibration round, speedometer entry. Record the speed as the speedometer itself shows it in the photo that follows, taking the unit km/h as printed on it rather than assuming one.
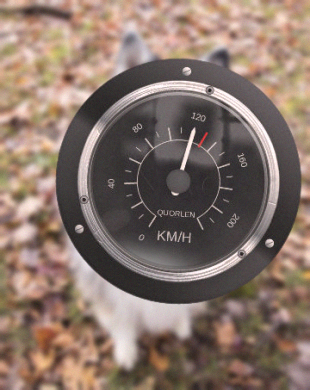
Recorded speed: 120 km/h
